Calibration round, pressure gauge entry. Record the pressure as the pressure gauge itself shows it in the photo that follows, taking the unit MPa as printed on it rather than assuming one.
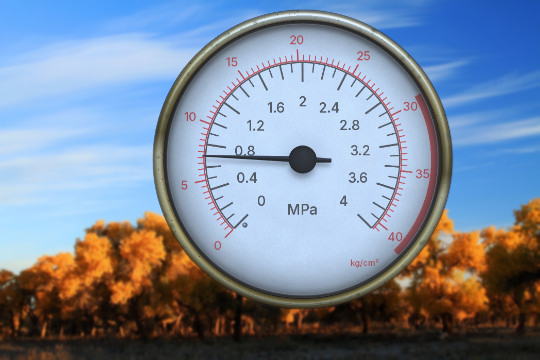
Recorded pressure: 0.7 MPa
